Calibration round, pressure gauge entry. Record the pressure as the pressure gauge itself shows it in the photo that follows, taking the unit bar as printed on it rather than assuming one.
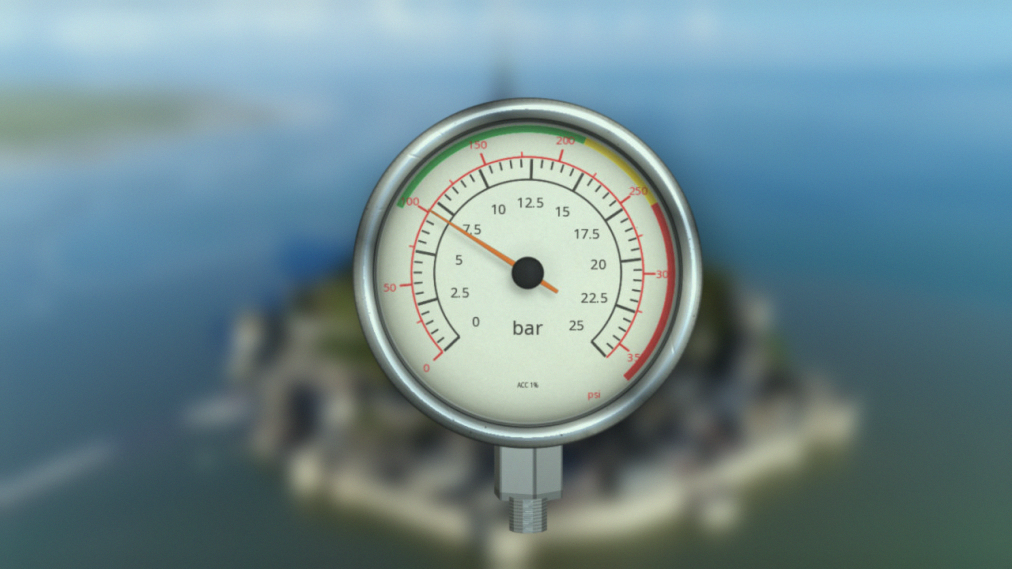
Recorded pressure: 7 bar
